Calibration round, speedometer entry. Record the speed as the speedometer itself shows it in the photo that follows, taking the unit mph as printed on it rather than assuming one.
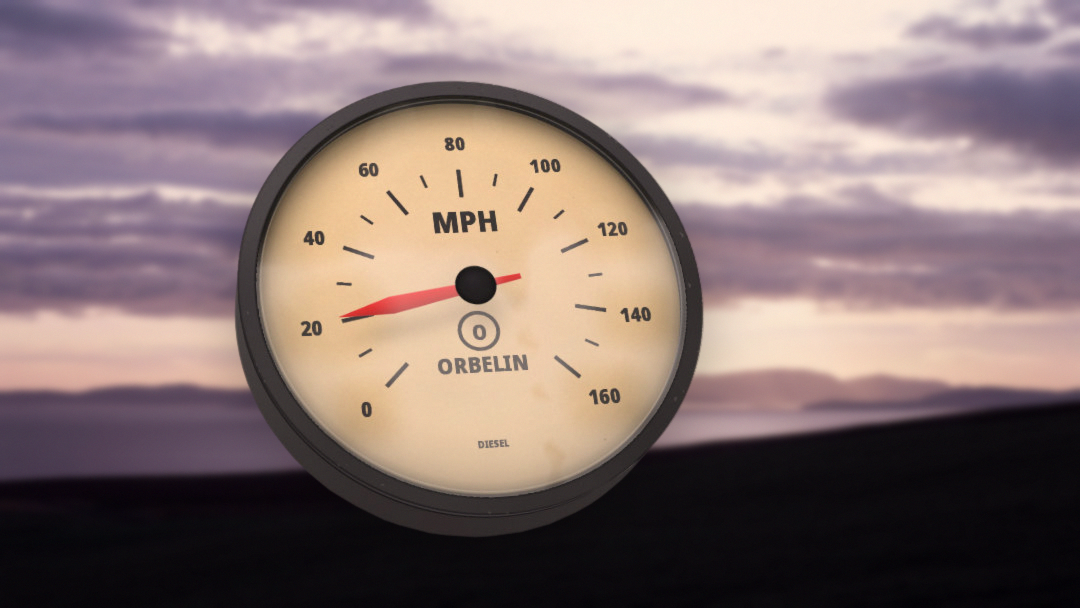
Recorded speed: 20 mph
